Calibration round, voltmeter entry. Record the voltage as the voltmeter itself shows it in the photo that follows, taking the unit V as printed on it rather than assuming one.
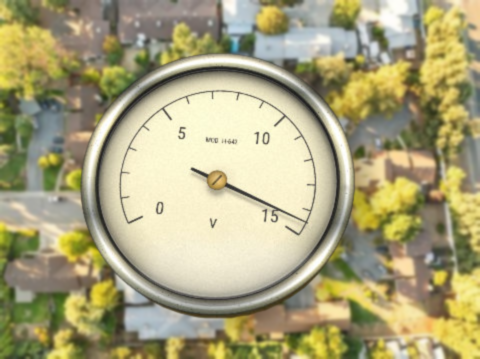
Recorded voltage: 14.5 V
